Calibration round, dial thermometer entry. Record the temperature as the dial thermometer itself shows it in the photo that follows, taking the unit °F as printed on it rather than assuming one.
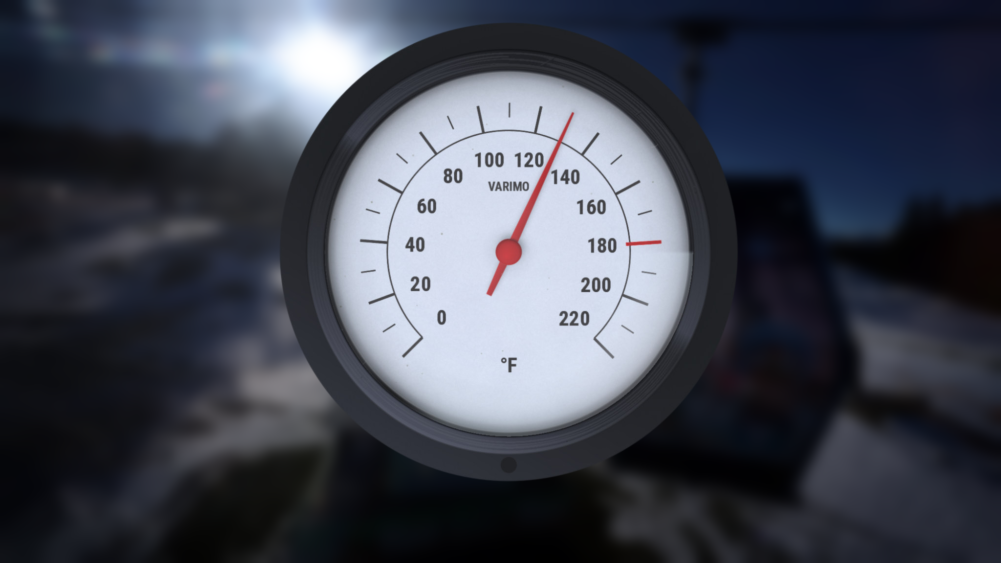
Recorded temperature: 130 °F
